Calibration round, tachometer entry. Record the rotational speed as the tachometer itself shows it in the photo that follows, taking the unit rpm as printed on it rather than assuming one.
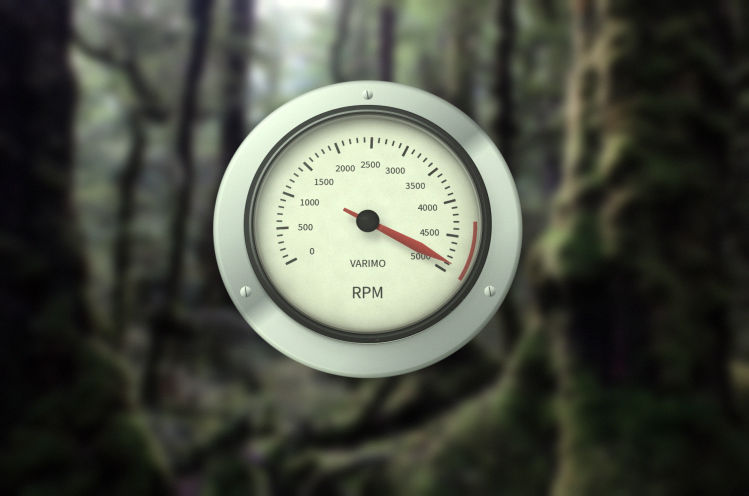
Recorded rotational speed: 4900 rpm
